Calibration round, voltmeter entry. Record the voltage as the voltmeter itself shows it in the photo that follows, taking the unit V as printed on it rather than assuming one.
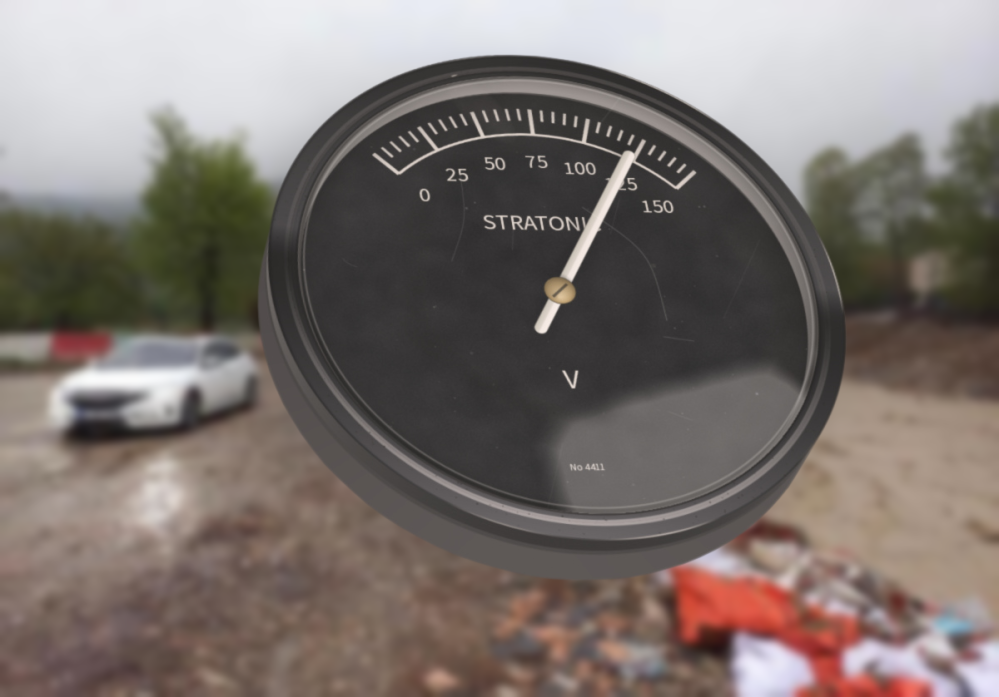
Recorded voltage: 122.5 V
